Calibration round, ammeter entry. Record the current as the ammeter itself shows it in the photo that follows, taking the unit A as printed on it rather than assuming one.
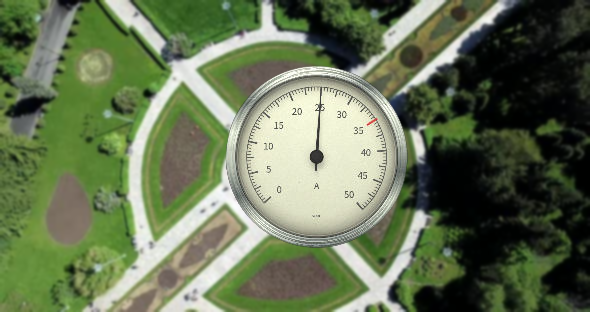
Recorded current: 25 A
